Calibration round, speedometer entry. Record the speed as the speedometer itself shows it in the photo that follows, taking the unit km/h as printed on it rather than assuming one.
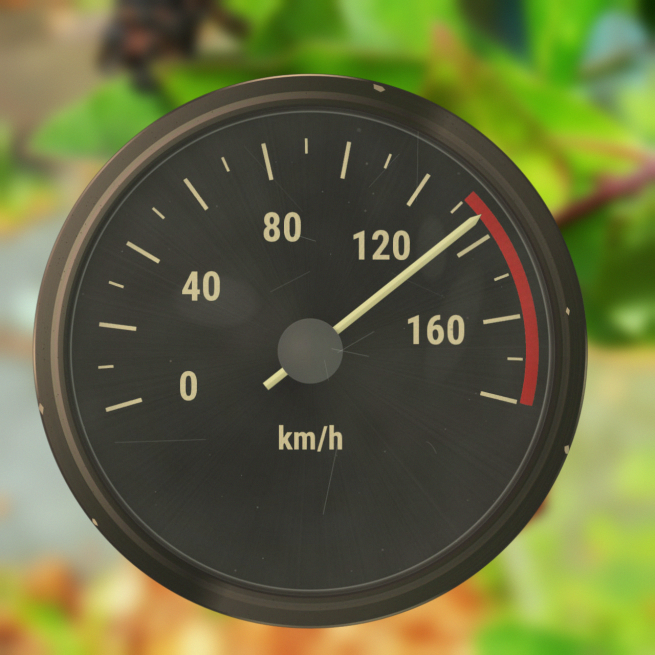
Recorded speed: 135 km/h
